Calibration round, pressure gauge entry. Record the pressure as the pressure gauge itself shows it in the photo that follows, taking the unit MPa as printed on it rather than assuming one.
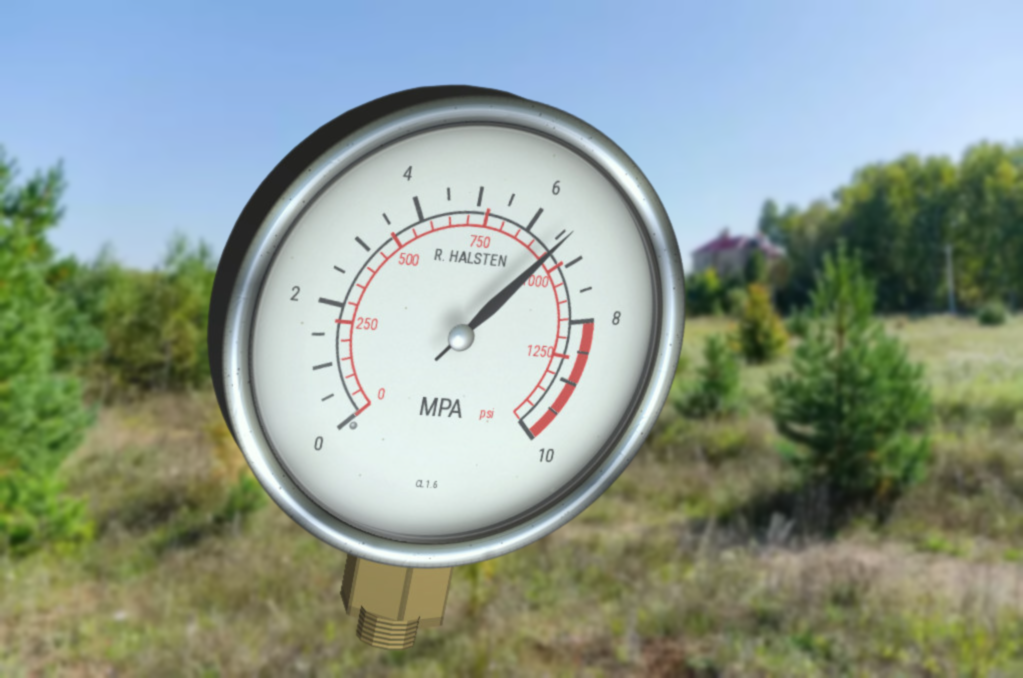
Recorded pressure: 6.5 MPa
